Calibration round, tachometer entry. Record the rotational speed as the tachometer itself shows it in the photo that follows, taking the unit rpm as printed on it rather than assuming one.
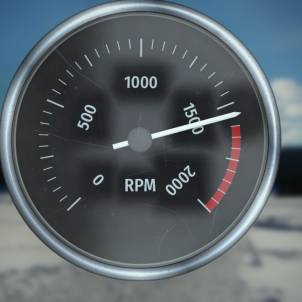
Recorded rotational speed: 1550 rpm
